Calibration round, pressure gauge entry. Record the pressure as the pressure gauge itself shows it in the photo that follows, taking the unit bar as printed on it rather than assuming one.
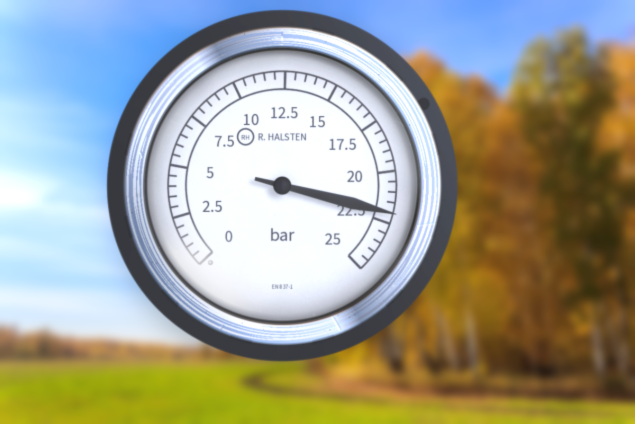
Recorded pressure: 22 bar
